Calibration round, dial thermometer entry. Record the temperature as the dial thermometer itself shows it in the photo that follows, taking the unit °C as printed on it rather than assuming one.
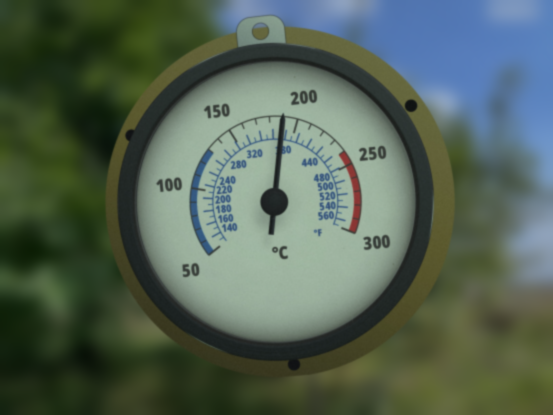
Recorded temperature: 190 °C
